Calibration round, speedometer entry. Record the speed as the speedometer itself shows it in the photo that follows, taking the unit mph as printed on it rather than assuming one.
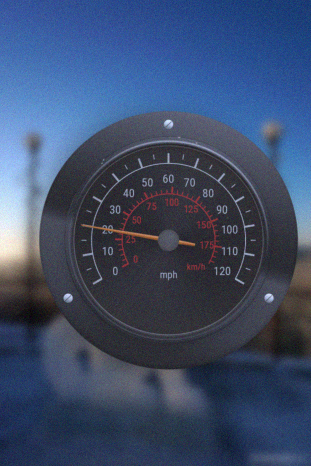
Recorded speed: 20 mph
